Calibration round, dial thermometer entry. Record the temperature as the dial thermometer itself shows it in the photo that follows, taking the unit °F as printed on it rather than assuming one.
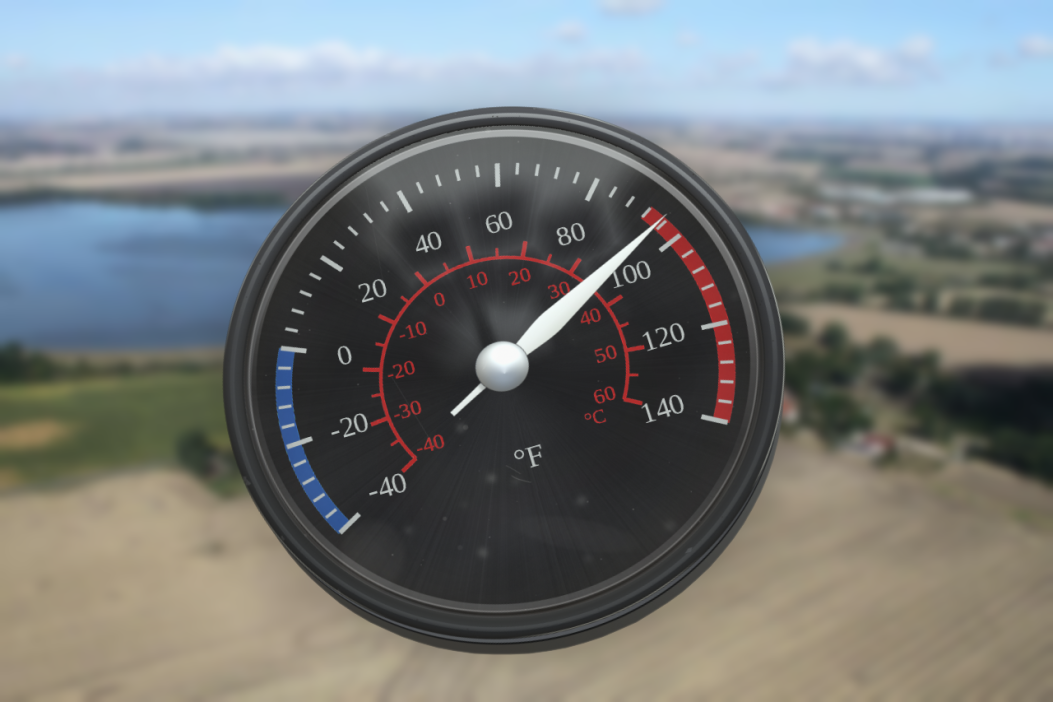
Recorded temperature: 96 °F
